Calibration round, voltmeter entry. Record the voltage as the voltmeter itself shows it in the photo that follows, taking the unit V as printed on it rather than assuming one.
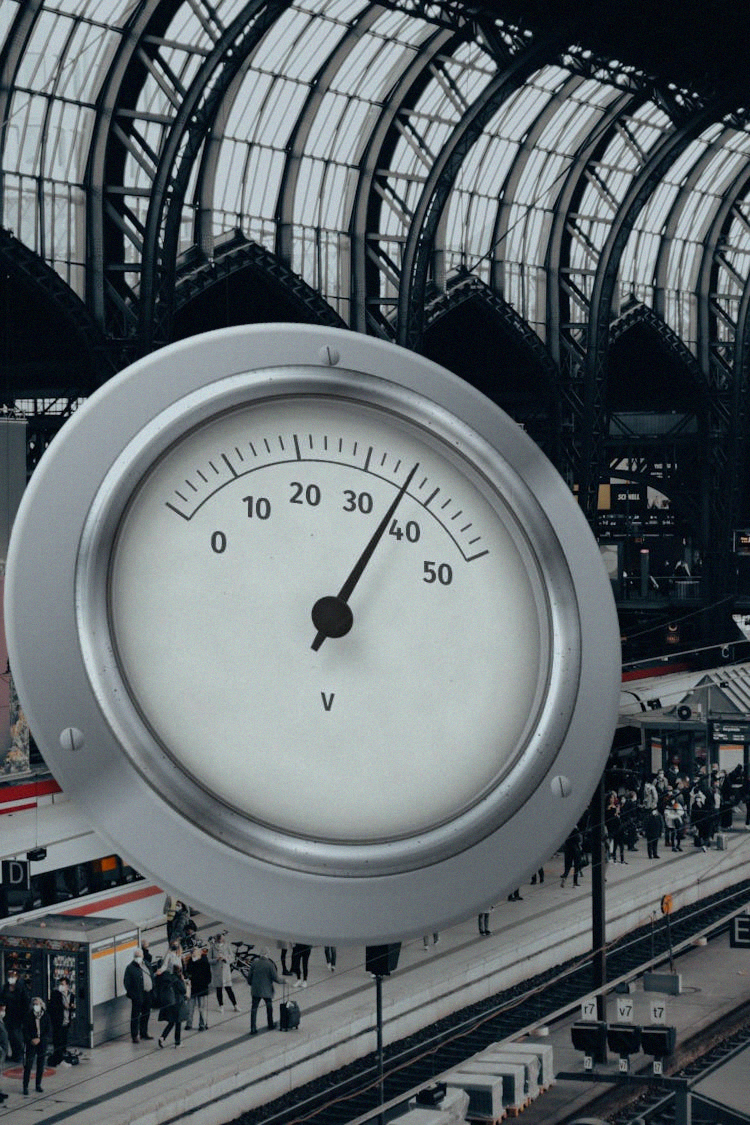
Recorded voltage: 36 V
